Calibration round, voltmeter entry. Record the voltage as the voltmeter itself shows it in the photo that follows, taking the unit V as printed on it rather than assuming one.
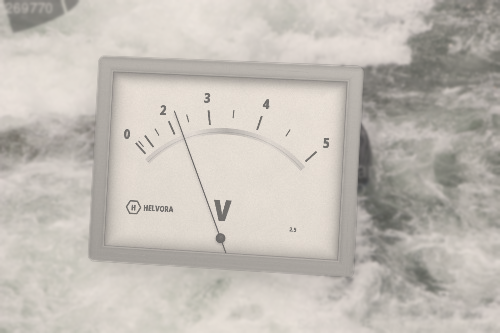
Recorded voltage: 2.25 V
